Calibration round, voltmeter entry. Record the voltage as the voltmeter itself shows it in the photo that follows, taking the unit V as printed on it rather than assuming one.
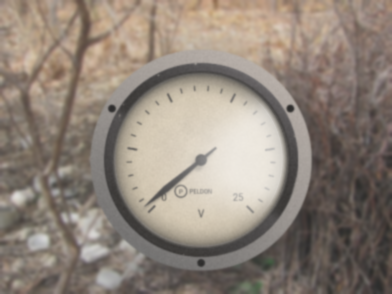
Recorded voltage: 0.5 V
